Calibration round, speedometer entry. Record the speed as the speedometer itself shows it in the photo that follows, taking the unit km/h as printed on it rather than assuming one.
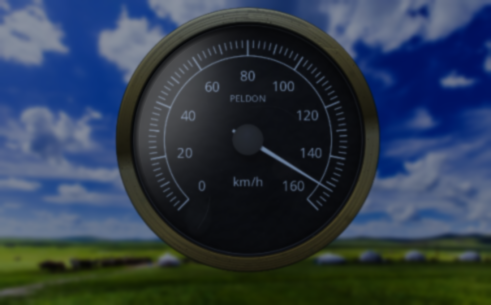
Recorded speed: 152 km/h
